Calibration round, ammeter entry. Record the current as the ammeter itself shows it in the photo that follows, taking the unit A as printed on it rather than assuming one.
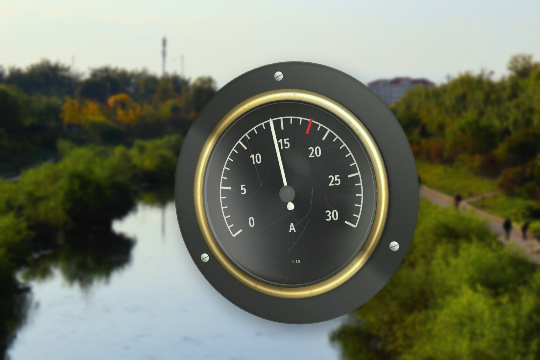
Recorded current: 14 A
